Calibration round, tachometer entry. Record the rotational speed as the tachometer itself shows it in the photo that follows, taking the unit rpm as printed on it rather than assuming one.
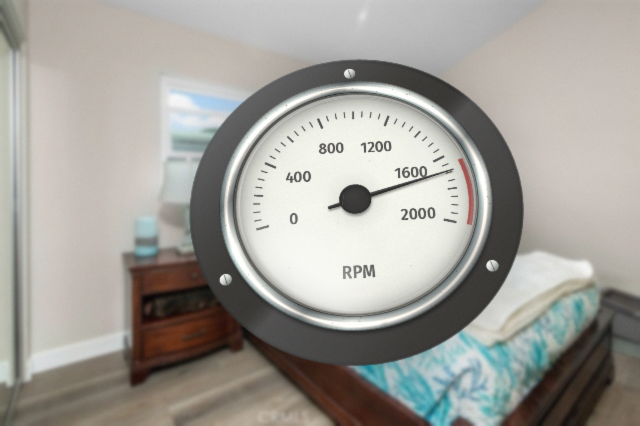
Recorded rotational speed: 1700 rpm
